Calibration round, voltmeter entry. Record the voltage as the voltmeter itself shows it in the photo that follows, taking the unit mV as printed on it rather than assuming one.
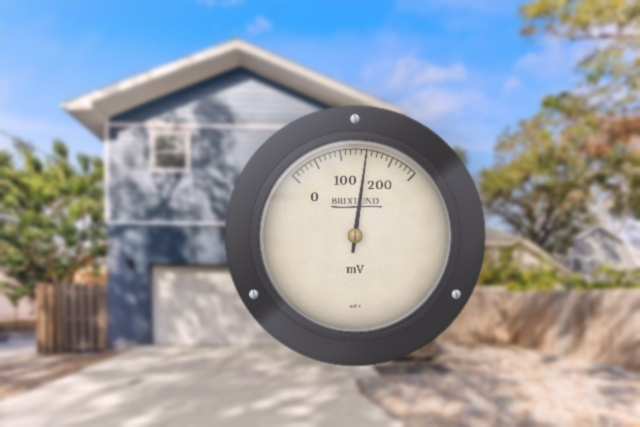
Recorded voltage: 150 mV
